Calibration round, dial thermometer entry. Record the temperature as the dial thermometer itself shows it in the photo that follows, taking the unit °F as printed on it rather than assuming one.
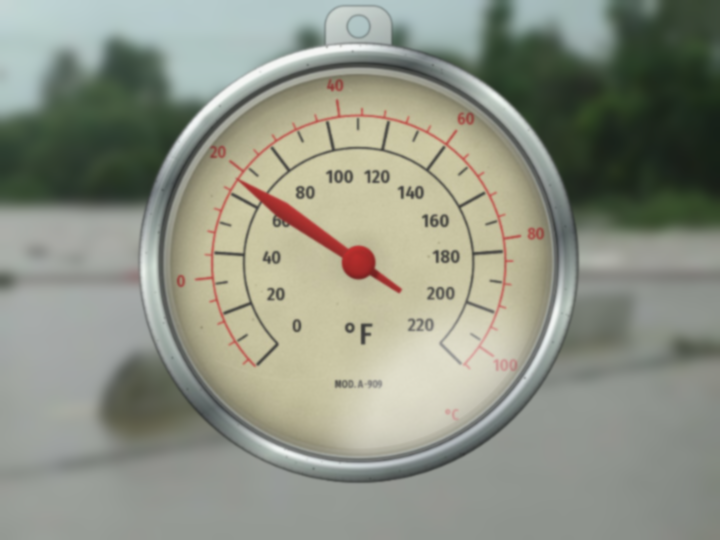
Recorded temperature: 65 °F
